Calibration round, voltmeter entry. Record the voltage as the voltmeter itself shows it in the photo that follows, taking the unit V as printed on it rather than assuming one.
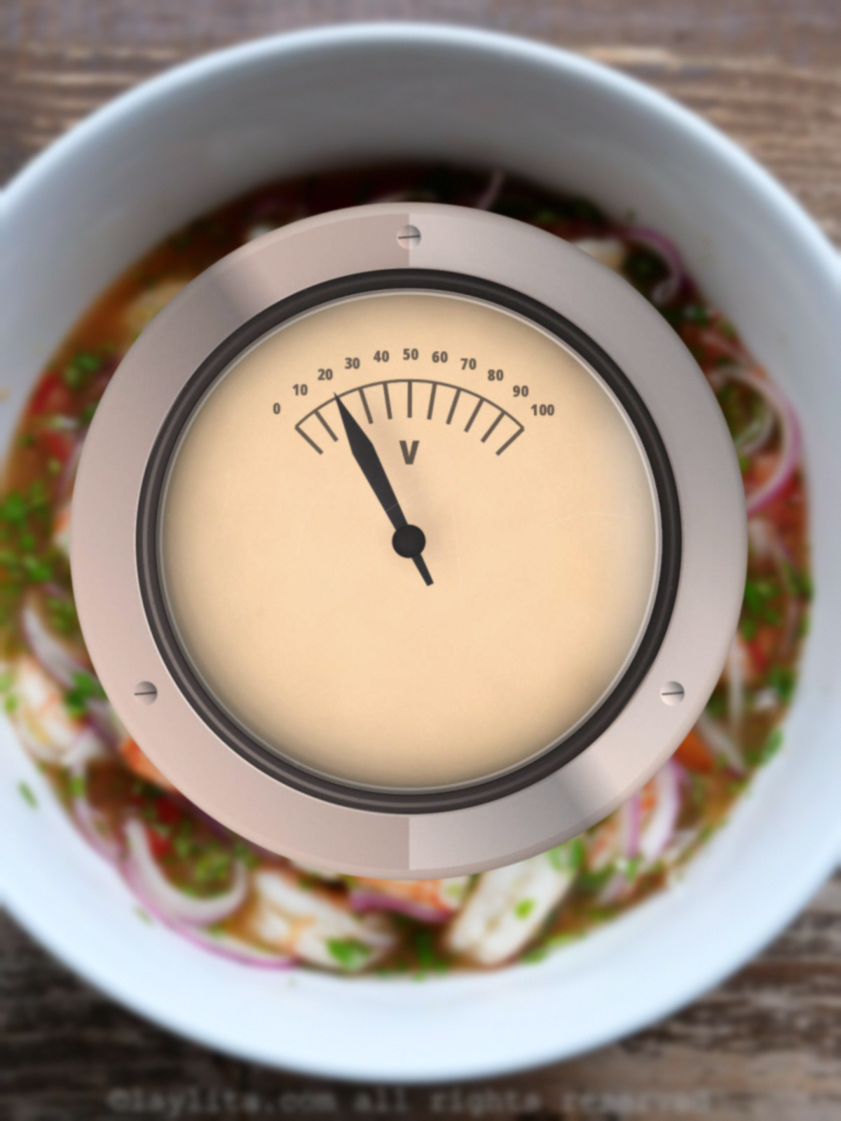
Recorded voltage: 20 V
